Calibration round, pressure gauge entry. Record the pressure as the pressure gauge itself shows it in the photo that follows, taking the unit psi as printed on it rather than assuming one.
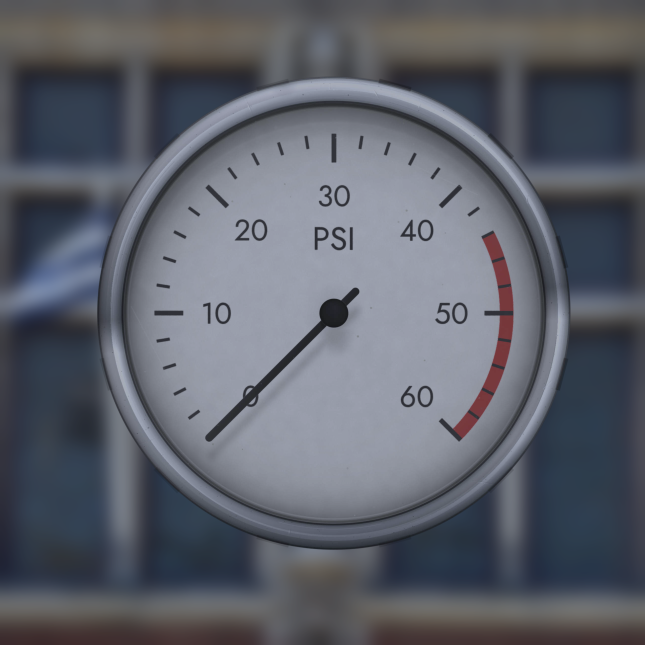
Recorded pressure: 0 psi
